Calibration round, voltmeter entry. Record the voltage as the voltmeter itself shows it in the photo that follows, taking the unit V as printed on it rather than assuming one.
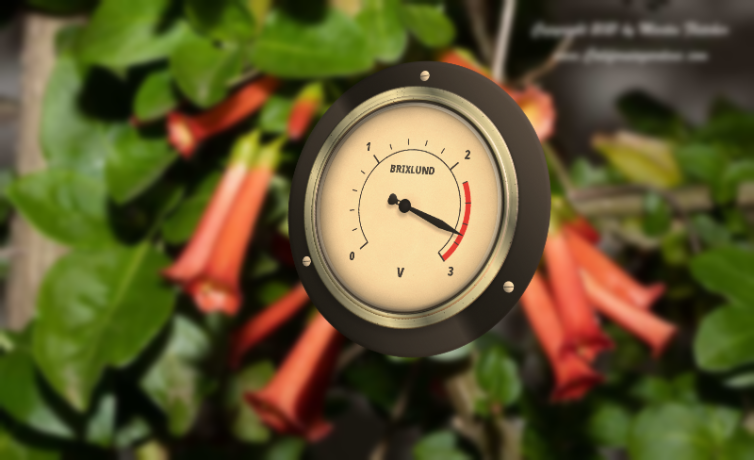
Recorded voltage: 2.7 V
